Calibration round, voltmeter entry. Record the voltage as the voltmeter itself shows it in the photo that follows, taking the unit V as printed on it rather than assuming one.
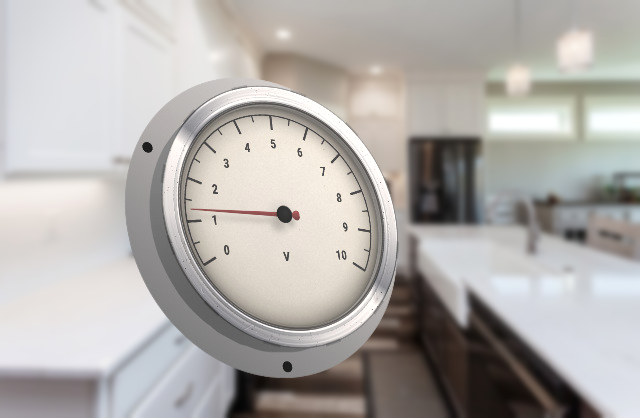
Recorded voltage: 1.25 V
